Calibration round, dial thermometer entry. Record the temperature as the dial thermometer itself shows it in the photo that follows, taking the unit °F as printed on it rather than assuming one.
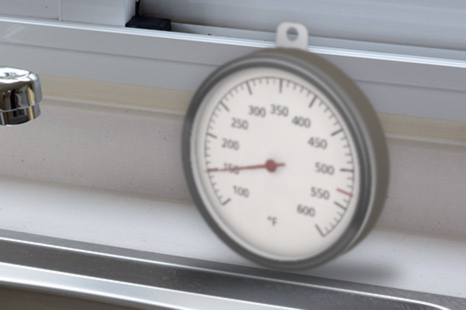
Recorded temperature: 150 °F
